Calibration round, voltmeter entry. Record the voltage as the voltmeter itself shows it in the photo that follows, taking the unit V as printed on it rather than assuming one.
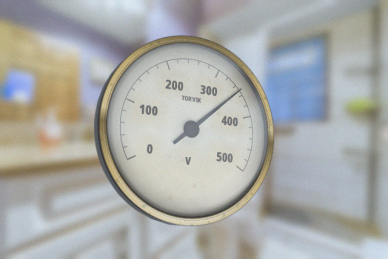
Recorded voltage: 350 V
